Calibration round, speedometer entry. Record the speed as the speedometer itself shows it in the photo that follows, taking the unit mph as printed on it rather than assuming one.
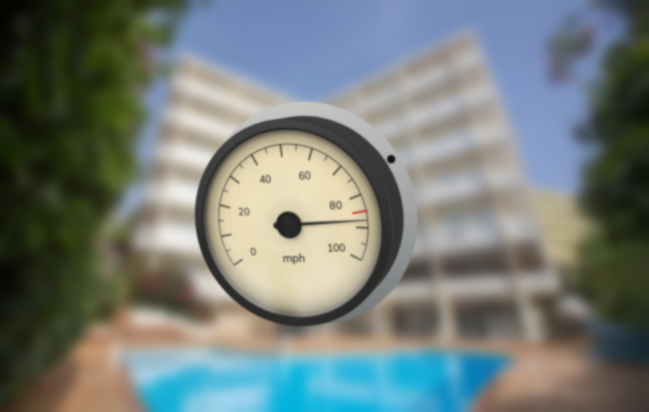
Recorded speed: 87.5 mph
